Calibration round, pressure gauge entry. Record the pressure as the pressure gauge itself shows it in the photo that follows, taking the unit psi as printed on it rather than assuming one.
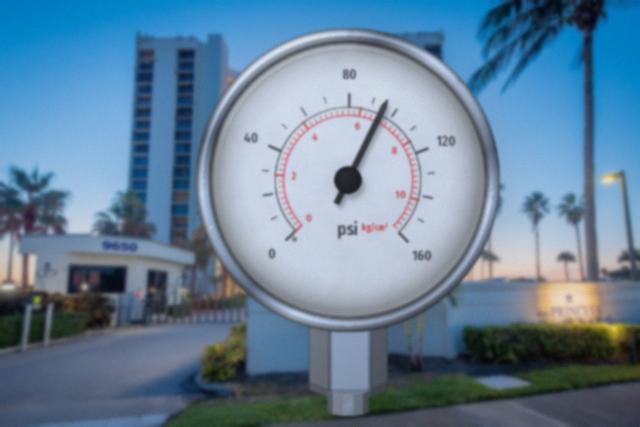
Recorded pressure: 95 psi
